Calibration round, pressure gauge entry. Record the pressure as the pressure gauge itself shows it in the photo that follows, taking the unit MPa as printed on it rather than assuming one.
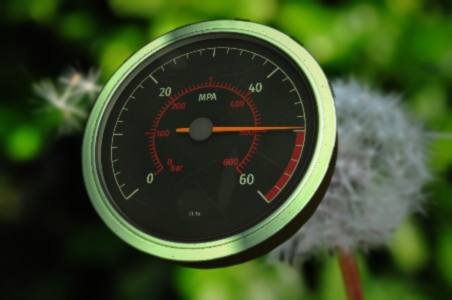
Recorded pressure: 50 MPa
